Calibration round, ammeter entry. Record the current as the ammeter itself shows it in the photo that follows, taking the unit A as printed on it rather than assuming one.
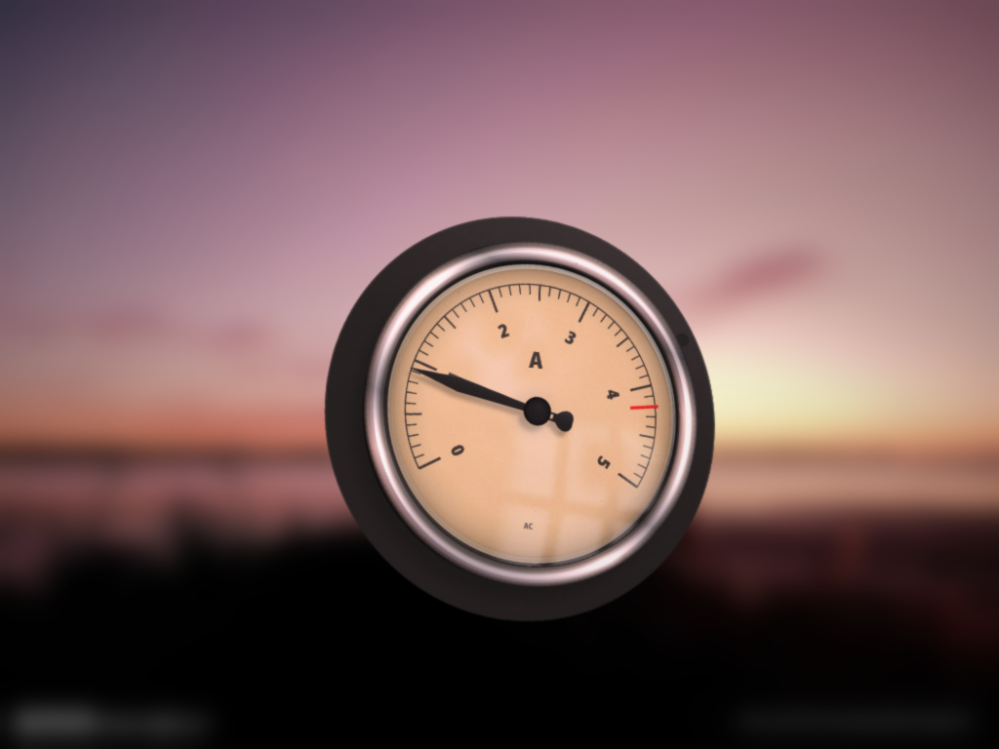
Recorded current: 0.9 A
